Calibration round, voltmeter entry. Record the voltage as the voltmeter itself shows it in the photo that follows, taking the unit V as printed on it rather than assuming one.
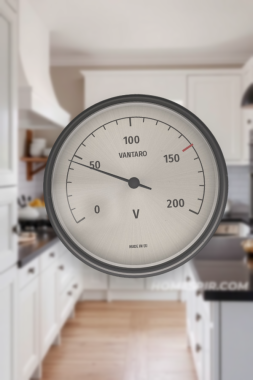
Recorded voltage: 45 V
